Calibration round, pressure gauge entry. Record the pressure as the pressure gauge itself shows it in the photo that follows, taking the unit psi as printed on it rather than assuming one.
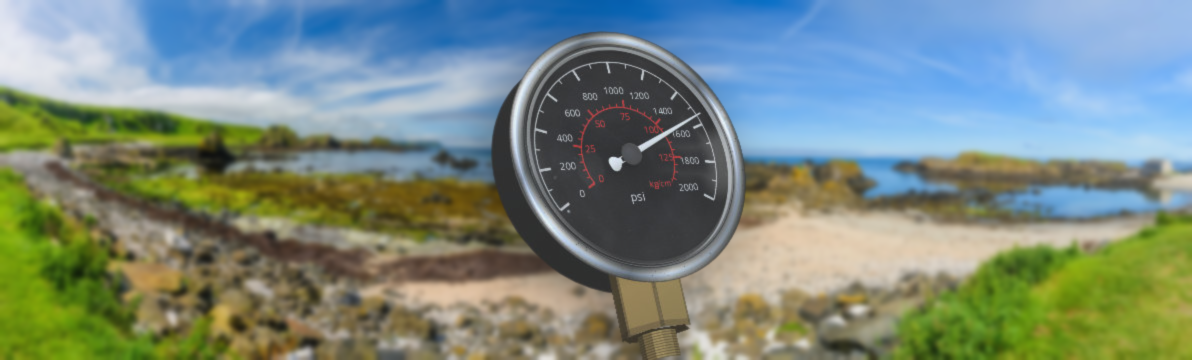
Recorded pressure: 1550 psi
